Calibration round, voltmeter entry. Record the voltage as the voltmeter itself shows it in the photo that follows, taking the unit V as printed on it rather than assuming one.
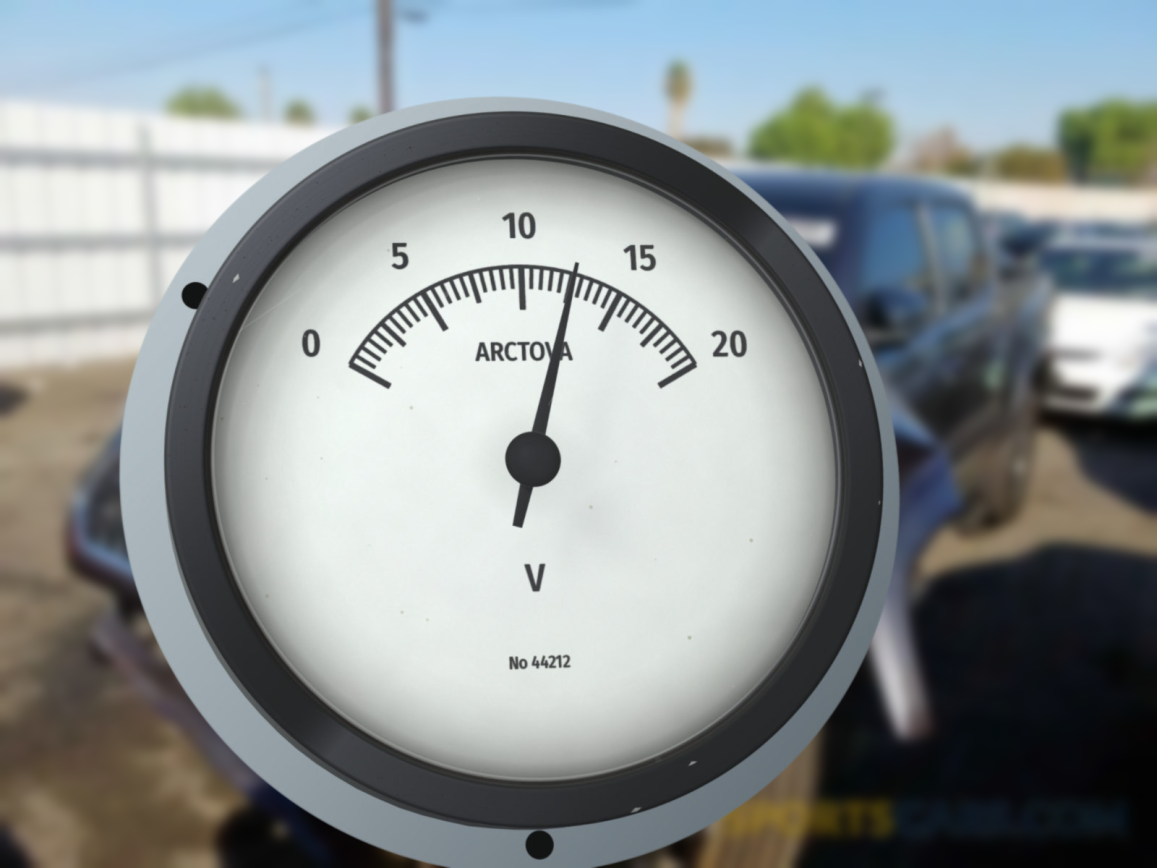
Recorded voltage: 12.5 V
